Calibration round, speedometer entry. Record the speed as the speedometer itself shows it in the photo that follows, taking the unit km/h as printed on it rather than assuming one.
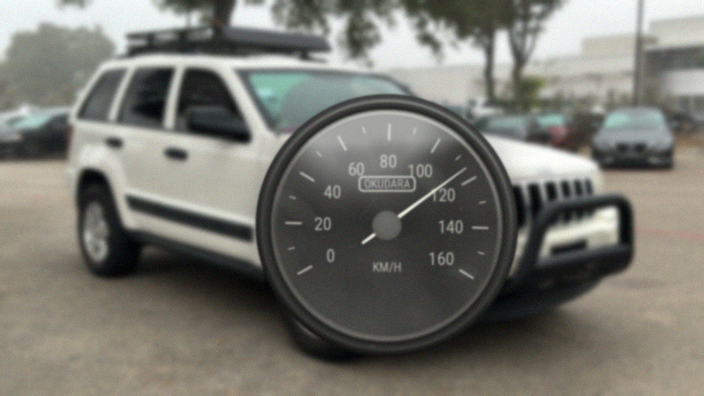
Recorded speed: 115 km/h
